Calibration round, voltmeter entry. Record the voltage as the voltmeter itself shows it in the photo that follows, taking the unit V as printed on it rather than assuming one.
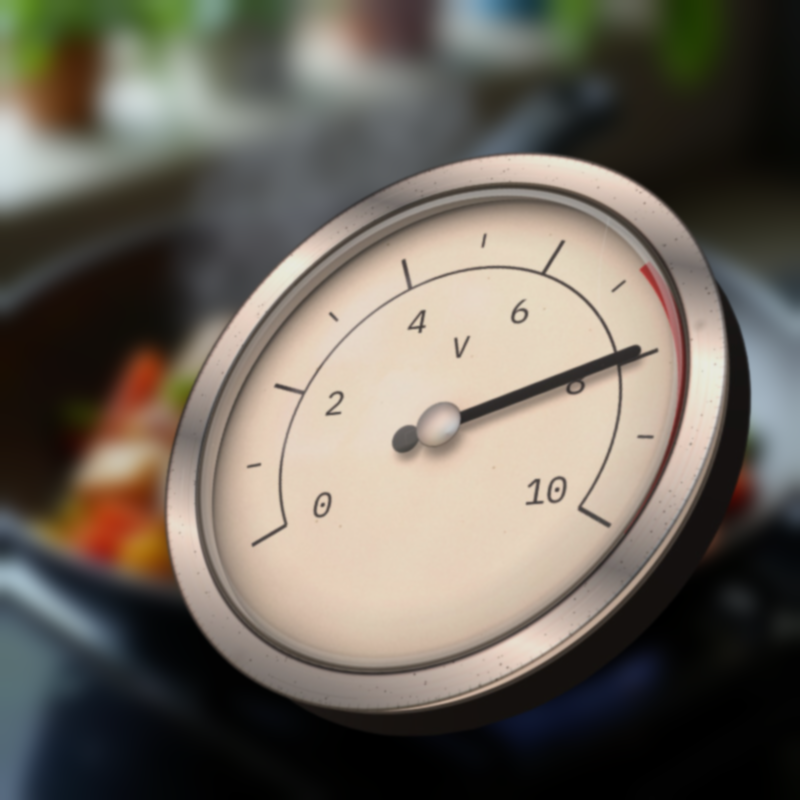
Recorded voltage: 8 V
